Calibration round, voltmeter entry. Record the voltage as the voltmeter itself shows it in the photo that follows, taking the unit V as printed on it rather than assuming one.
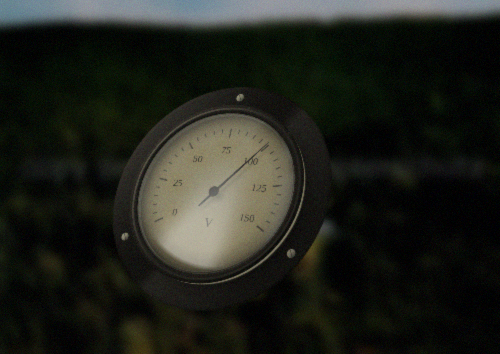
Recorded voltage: 100 V
